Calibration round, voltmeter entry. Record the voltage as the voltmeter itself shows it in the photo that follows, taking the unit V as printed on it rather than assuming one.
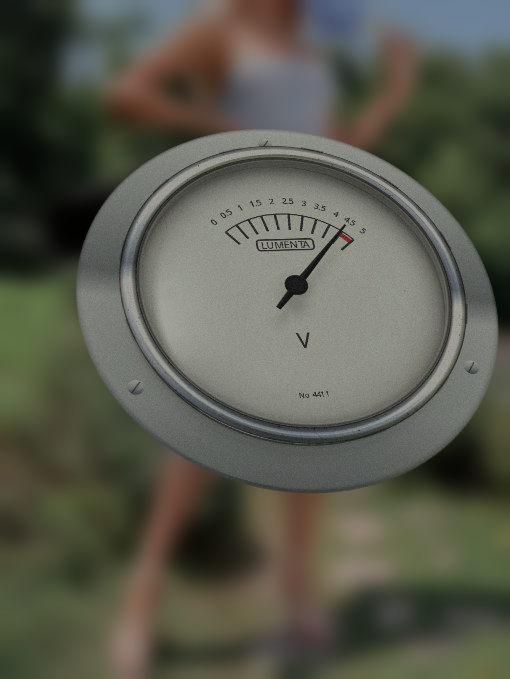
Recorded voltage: 4.5 V
